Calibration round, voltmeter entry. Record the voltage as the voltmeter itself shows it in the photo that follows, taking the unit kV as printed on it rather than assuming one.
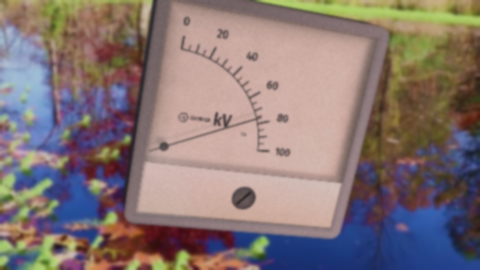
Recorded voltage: 75 kV
